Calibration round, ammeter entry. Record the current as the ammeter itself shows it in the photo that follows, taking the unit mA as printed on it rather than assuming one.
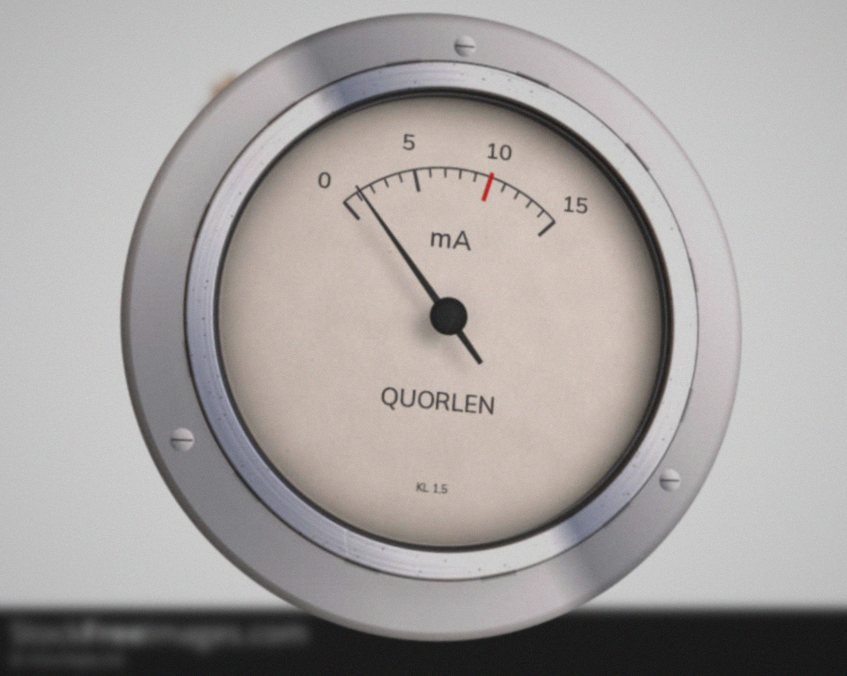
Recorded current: 1 mA
